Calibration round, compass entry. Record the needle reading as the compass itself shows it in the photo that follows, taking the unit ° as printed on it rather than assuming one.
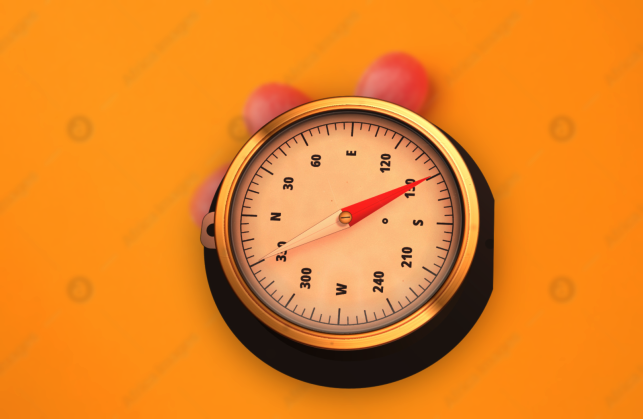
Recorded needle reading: 150 °
